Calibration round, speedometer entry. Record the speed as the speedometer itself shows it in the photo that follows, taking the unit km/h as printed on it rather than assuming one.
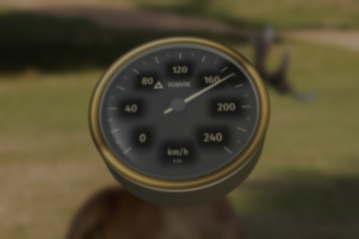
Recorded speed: 170 km/h
